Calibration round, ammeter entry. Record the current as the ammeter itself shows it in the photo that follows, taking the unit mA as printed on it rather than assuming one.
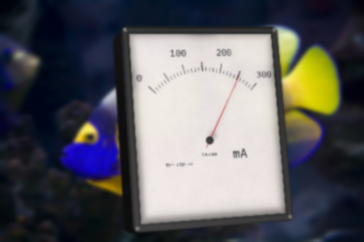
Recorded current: 250 mA
